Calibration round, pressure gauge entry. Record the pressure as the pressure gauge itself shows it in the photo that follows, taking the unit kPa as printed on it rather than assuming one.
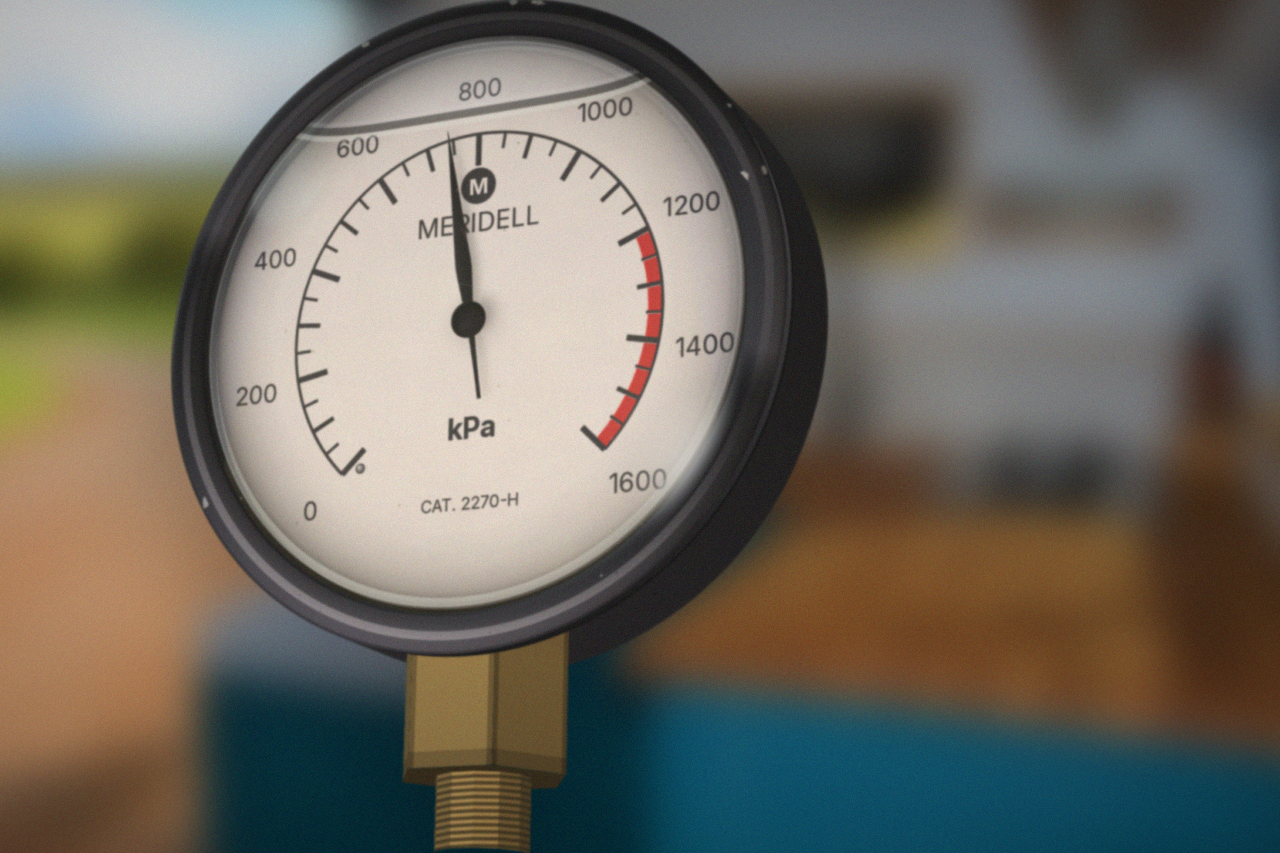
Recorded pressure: 750 kPa
